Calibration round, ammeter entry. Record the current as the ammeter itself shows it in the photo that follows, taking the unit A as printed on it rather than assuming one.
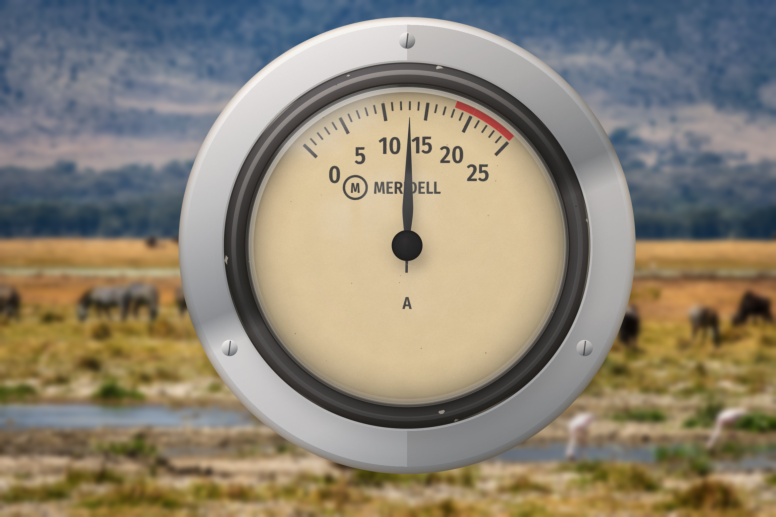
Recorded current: 13 A
